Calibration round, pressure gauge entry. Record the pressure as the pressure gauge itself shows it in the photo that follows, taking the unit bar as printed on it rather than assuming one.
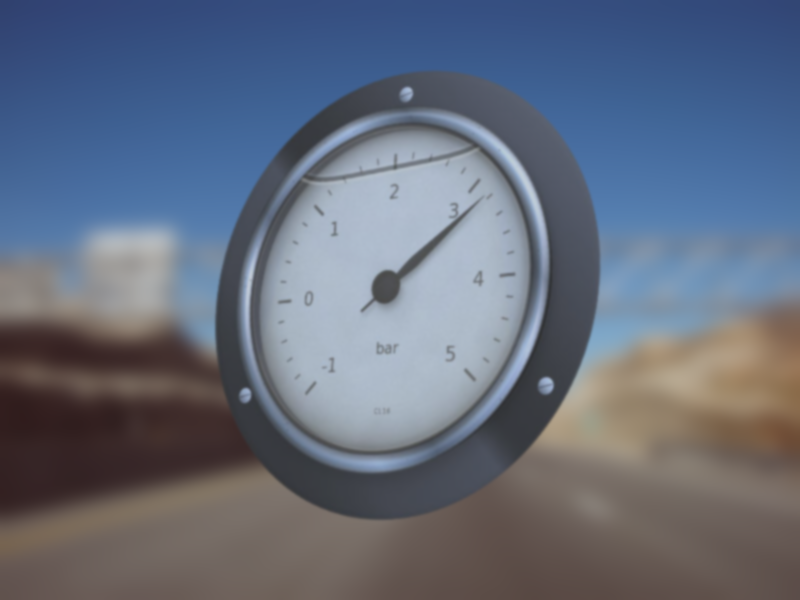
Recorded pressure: 3.2 bar
